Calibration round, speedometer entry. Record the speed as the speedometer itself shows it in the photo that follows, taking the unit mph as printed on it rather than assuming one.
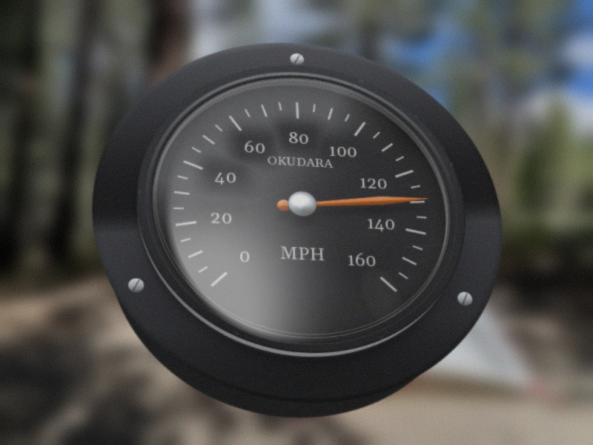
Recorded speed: 130 mph
